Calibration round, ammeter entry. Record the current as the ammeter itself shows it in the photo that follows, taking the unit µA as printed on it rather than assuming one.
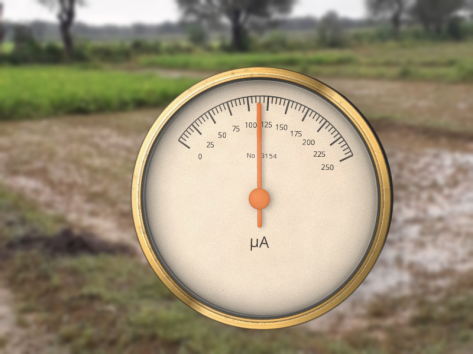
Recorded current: 115 µA
